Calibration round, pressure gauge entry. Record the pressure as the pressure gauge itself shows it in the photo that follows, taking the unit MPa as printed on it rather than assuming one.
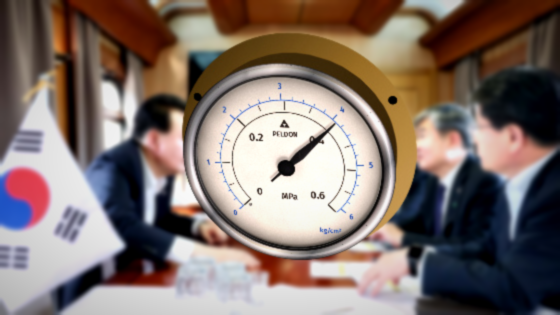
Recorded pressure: 0.4 MPa
